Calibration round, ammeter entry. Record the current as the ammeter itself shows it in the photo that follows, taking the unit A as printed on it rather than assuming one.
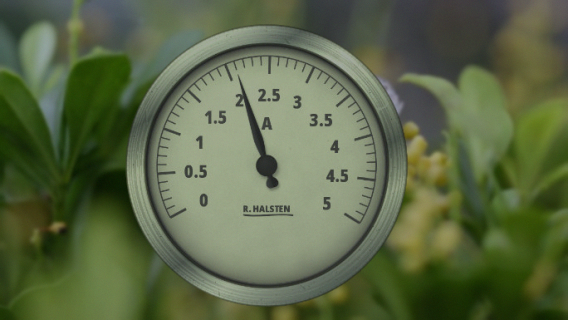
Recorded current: 2.1 A
